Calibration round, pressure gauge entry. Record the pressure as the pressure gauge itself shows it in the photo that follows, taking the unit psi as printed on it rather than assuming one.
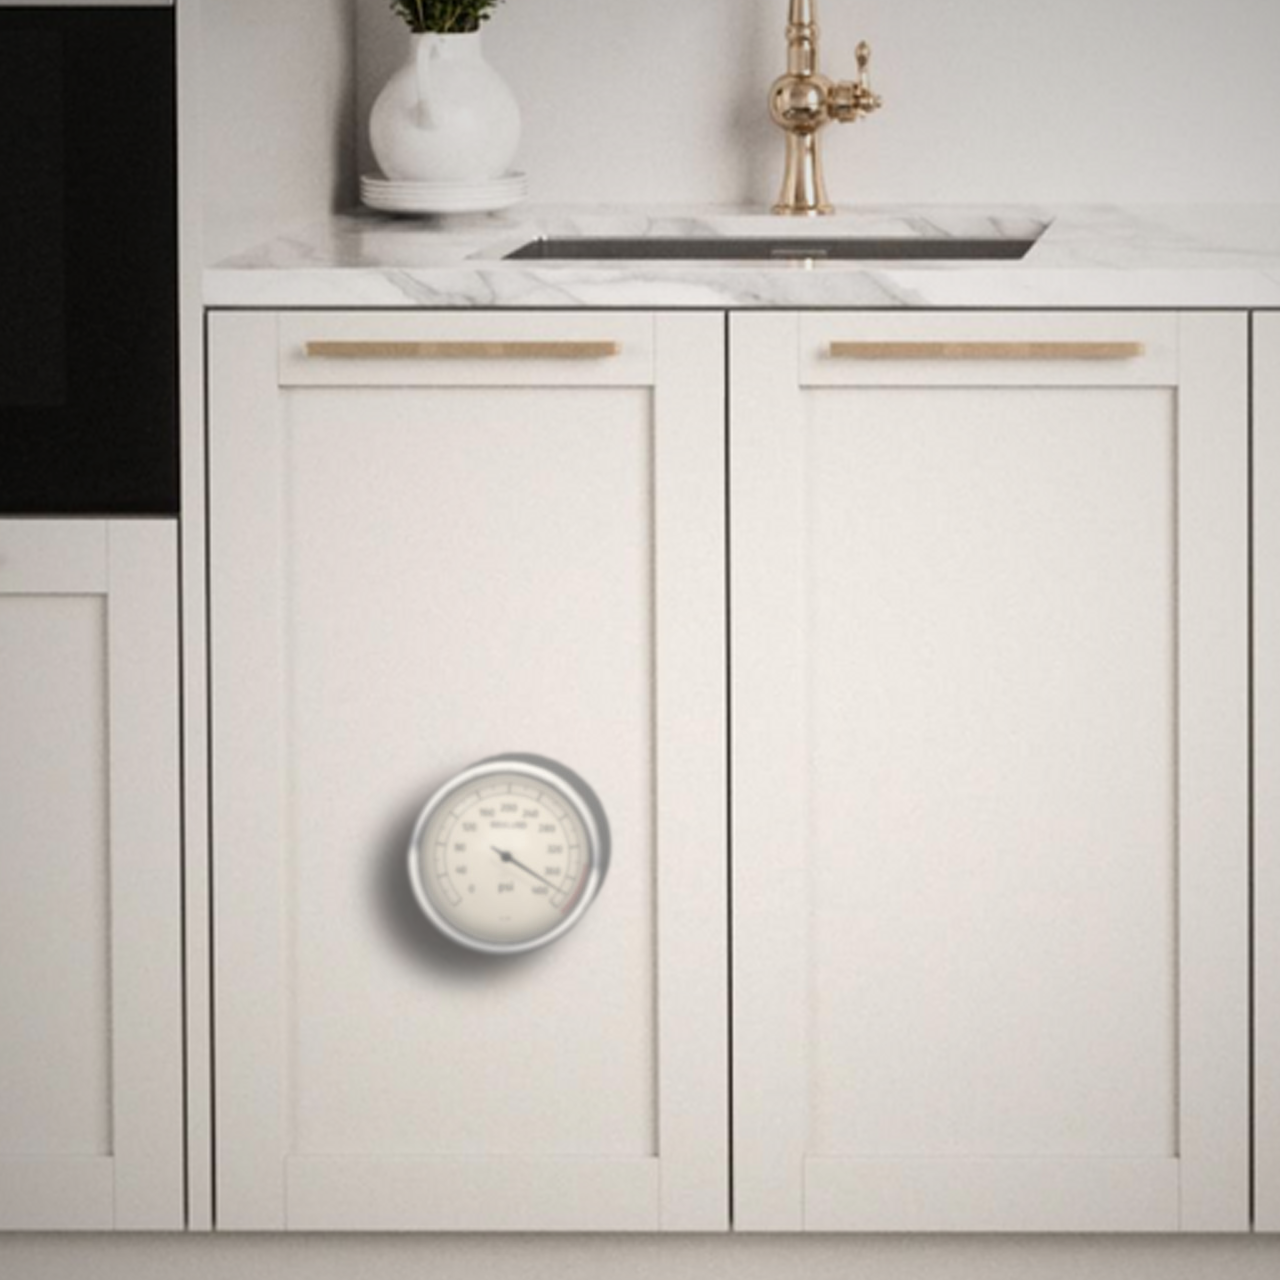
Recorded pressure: 380 psi
